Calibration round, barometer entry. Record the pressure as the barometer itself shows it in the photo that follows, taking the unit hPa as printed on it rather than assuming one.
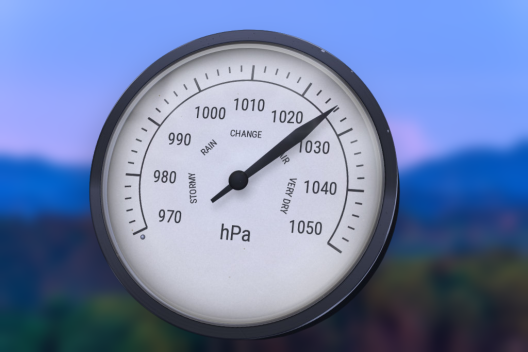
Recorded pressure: 1026 hPa
